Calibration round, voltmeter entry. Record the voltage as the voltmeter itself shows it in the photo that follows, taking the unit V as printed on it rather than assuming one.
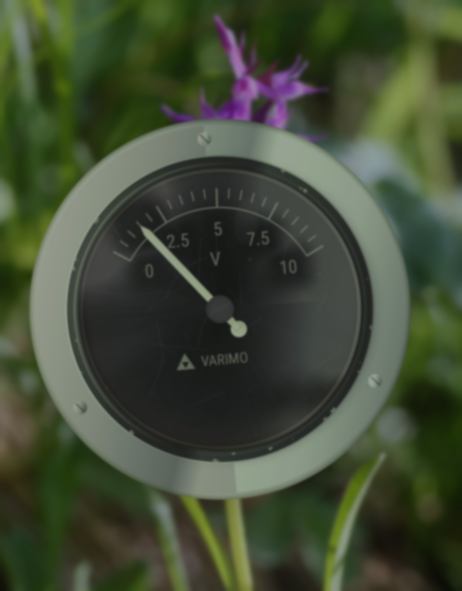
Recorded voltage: 1.5 V
